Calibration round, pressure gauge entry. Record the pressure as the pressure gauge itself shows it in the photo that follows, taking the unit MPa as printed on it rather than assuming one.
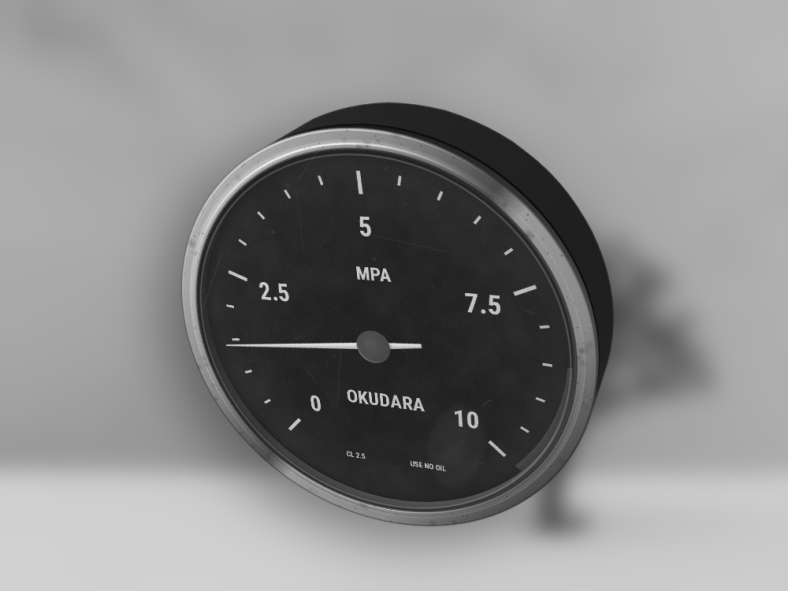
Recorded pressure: 1.5 MPa
